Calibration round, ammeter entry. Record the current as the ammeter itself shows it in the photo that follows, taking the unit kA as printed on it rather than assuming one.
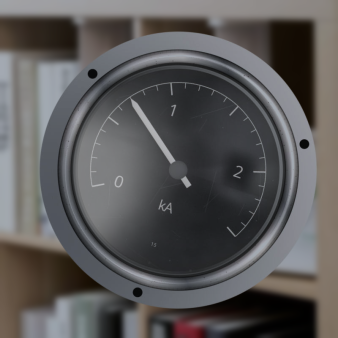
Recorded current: 0.7 kA
